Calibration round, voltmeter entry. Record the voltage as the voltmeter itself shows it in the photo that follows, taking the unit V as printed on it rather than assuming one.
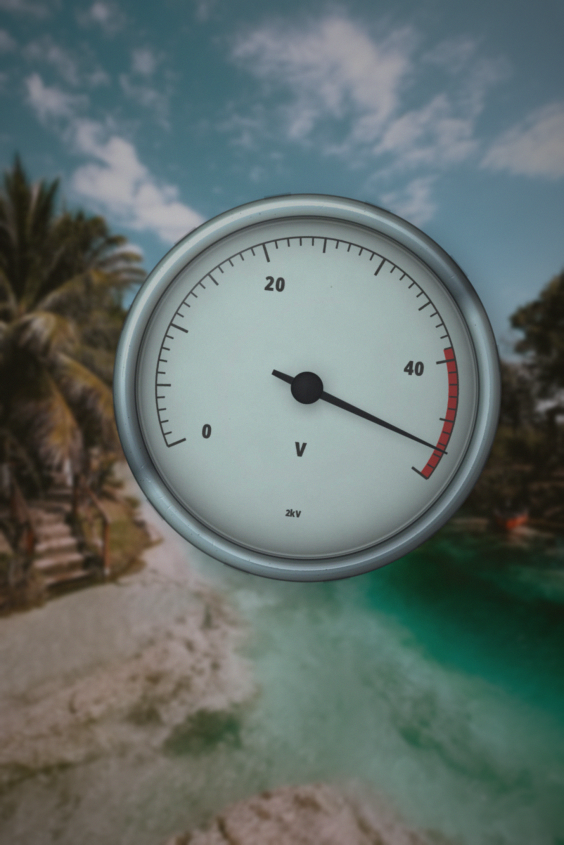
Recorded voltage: 47.5 V
